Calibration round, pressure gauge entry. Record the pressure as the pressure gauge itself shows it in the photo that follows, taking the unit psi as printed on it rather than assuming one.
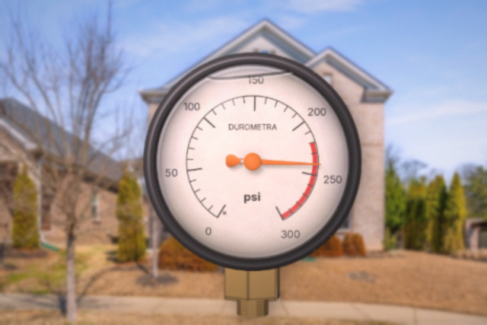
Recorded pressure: 240 psi
